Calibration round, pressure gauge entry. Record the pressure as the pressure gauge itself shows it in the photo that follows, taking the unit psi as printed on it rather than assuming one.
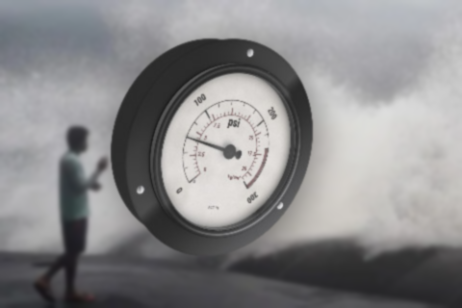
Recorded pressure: 60 psi
